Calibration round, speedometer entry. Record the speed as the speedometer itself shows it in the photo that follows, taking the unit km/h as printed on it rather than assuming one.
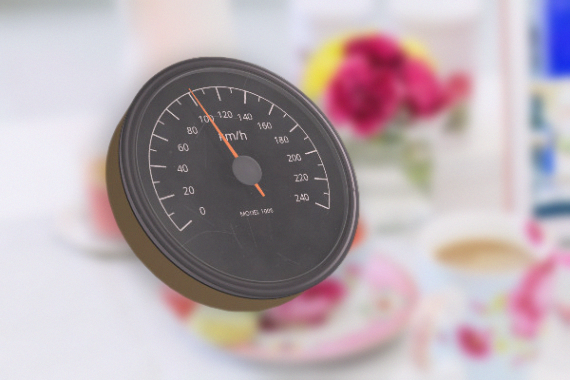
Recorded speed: 100 km/h
